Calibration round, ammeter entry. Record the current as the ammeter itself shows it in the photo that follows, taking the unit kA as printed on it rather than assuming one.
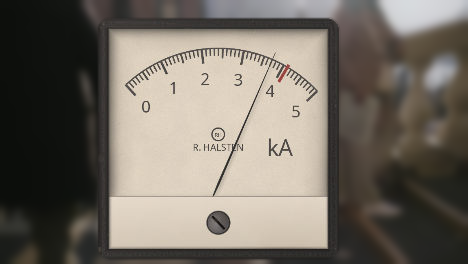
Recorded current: 3.7 kA
